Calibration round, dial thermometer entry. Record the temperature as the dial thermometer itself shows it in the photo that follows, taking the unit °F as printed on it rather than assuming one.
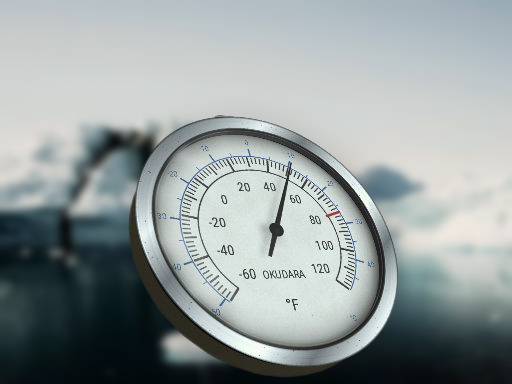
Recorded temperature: 50 °F
